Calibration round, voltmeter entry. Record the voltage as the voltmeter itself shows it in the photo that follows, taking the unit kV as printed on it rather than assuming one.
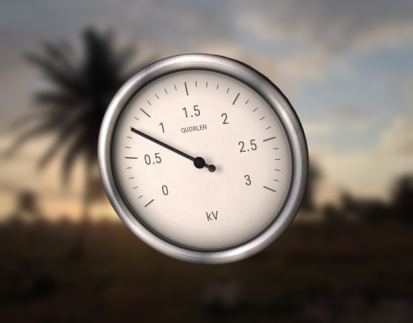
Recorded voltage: 0.8 kV
